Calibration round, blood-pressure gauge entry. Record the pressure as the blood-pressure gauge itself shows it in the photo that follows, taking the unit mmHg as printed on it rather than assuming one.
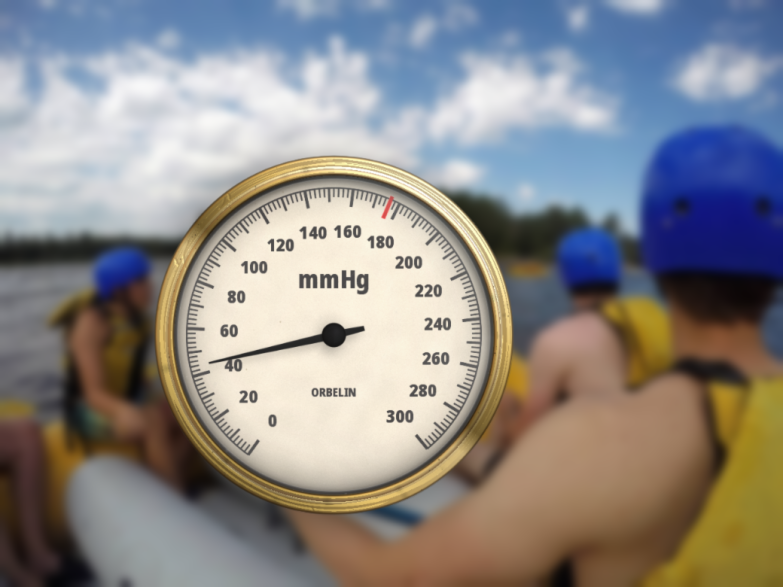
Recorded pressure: 44 mmHg
